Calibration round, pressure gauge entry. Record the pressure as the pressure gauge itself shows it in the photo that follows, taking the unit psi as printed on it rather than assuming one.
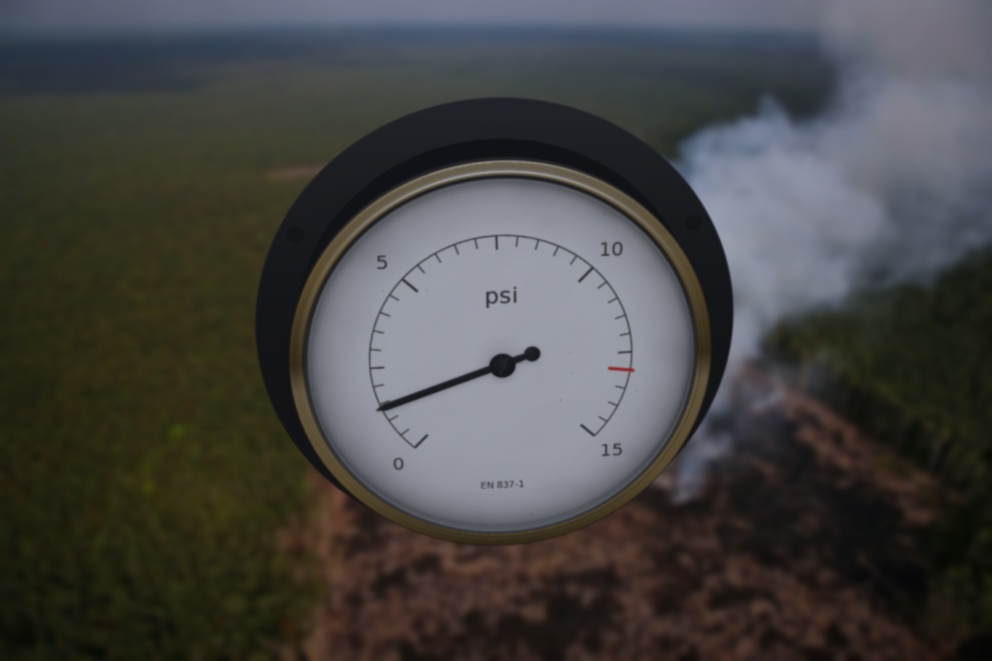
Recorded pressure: 1.5 psi
